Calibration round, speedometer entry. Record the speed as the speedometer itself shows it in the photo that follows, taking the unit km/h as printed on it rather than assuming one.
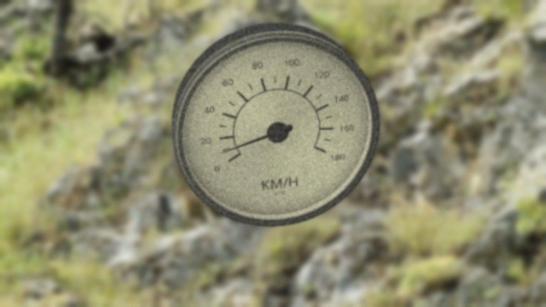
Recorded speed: 10 km/h
